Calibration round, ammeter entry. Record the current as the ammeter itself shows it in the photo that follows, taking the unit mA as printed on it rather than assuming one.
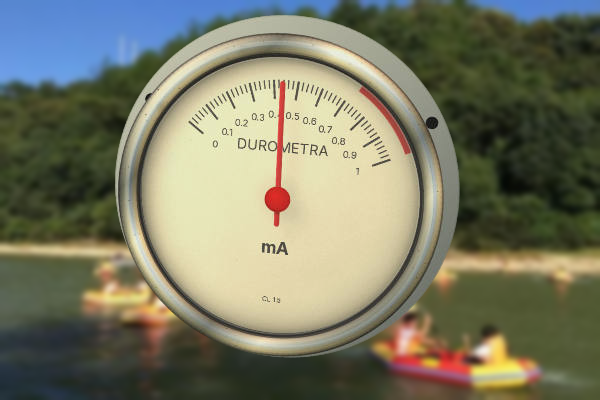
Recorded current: 0.44 mA
